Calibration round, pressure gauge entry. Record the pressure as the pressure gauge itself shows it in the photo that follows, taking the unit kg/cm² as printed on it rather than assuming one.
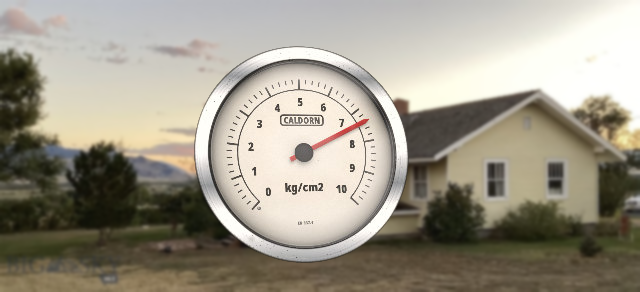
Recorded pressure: 7.4 kg/cm²
